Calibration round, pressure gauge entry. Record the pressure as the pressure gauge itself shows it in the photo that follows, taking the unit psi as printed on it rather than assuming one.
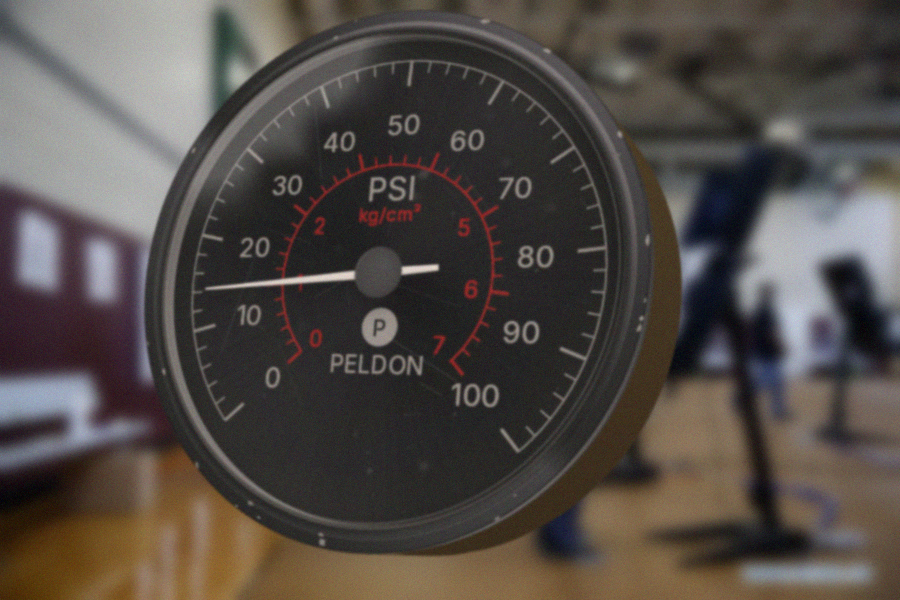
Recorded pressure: 14 psi
